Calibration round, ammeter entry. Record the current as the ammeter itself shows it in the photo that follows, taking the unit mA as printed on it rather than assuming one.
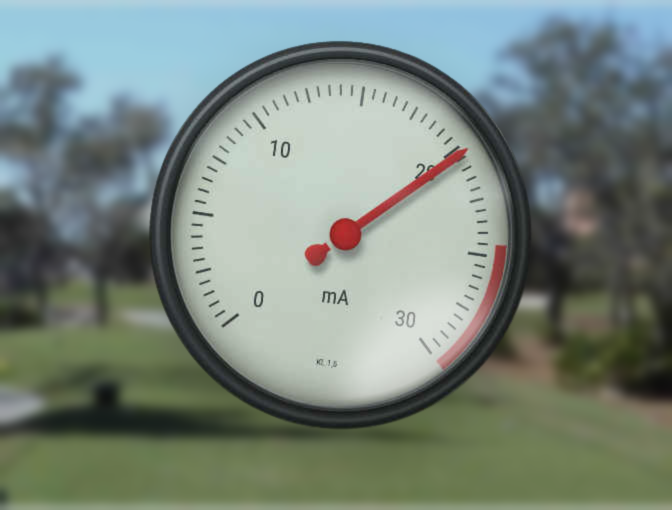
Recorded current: 20.25 mA
